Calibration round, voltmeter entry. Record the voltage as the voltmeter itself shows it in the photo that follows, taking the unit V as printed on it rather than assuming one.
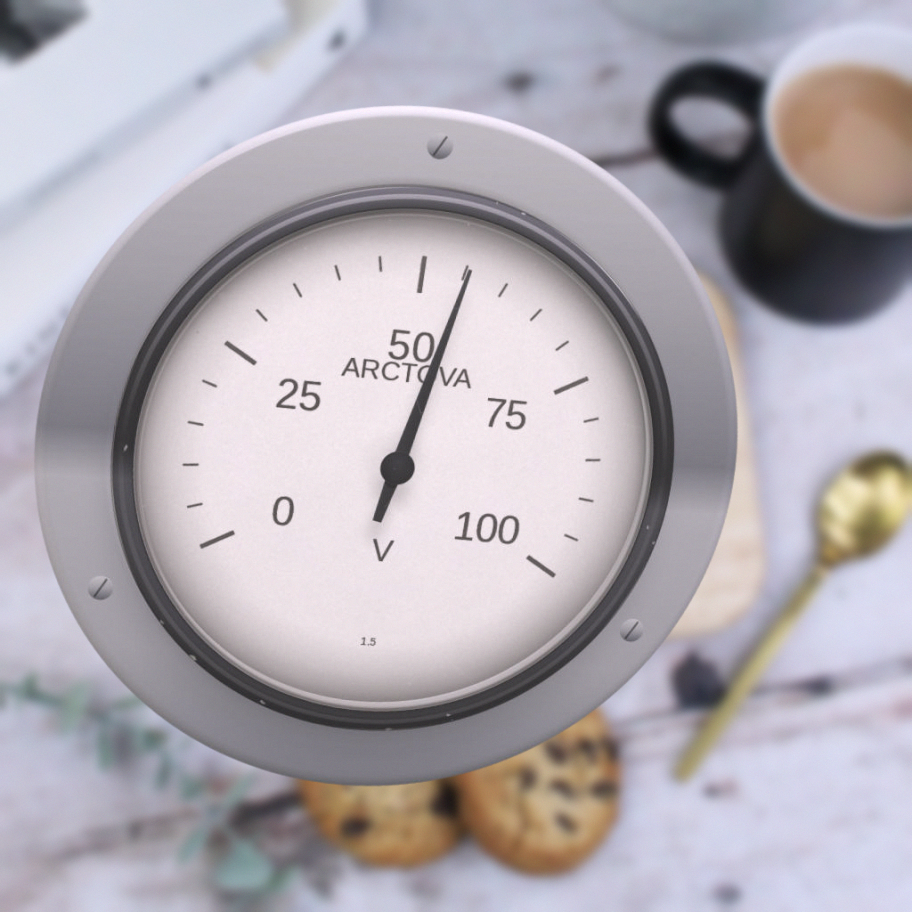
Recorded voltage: 55 V
